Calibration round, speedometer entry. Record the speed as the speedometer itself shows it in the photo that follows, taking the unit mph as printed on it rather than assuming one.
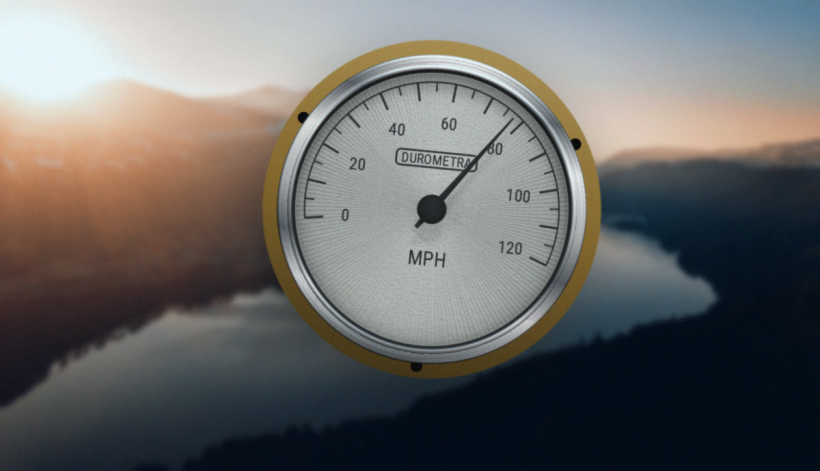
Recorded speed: 77.5 mph
